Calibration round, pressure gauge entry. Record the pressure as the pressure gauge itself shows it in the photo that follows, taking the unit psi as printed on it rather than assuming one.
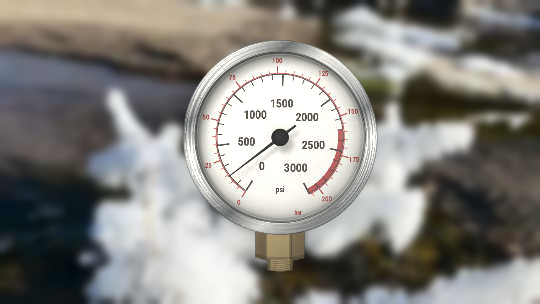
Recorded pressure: 200 psi
